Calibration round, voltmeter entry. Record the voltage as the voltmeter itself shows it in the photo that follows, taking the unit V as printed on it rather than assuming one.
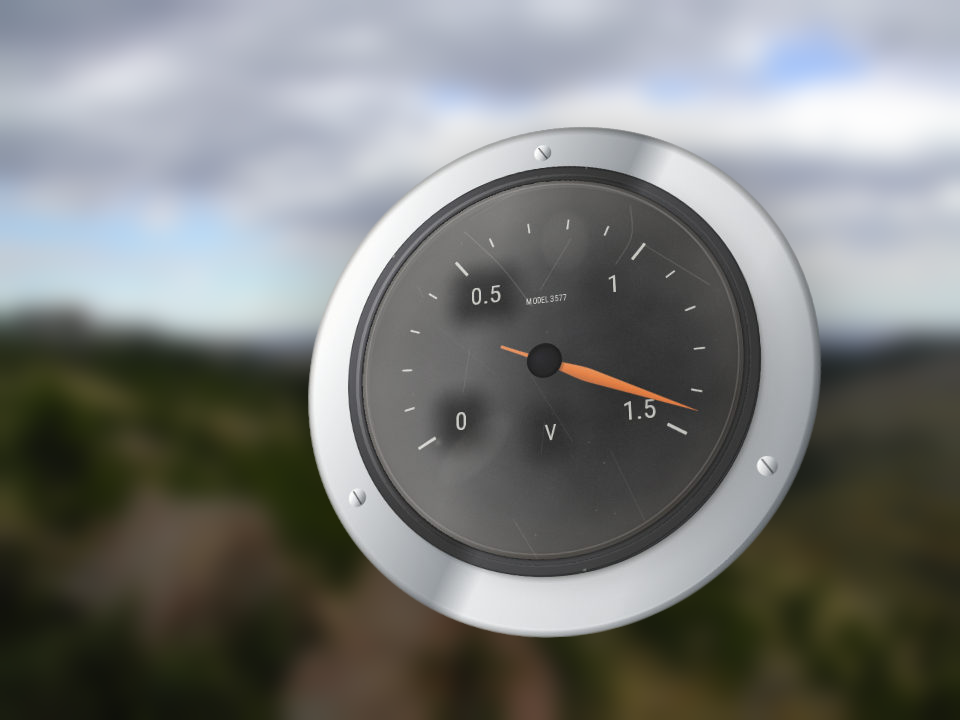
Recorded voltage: 1.45 V
